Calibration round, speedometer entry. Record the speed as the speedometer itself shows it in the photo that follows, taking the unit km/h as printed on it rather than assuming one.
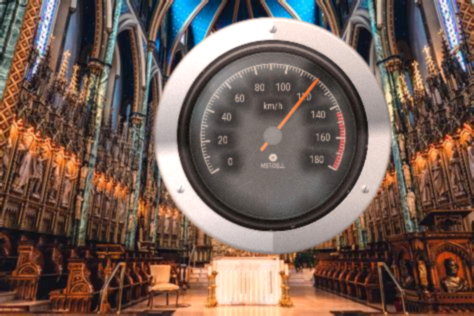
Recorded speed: 120 km/h
